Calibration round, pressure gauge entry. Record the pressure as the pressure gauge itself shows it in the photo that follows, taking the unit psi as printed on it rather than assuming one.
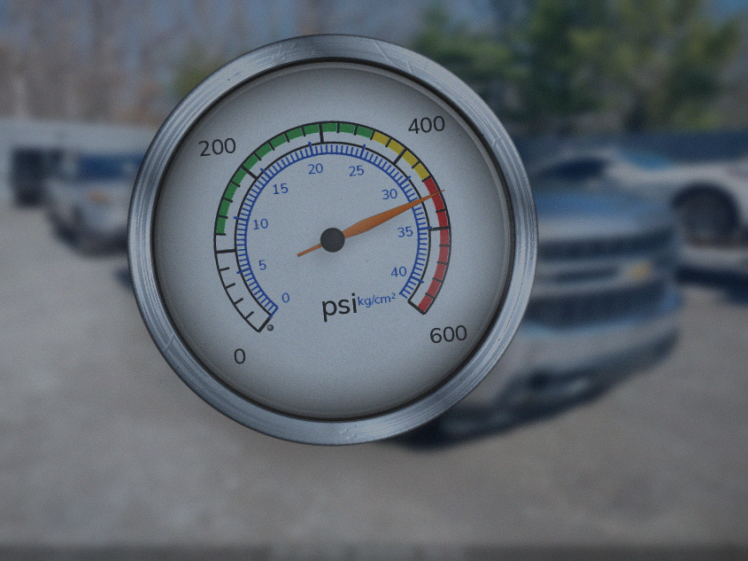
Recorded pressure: 460 psi
